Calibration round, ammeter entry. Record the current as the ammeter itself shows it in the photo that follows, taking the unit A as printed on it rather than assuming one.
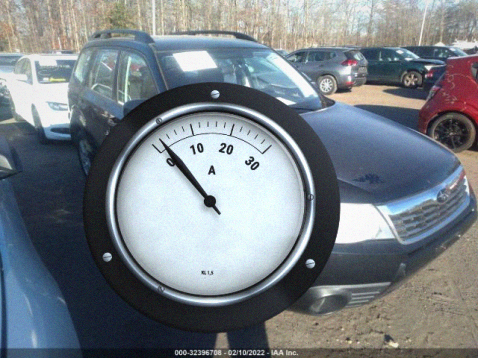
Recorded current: 2 A
